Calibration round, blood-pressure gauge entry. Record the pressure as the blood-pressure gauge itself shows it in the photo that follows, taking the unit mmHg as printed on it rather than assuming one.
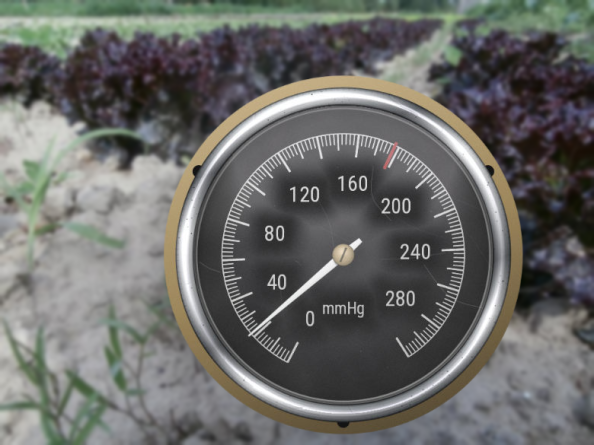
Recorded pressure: 22 mmHg
